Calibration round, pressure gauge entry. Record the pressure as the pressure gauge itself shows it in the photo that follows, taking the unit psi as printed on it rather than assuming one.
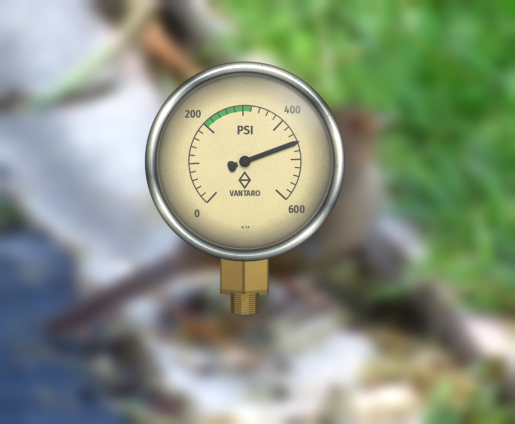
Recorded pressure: 460 psi
